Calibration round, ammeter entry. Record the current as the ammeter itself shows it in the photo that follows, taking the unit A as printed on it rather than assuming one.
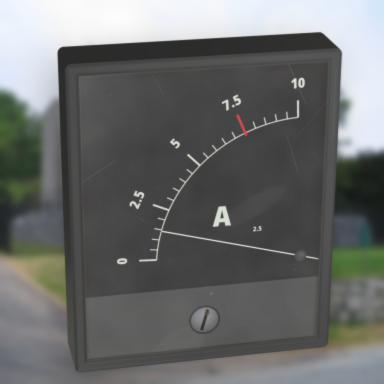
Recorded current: 1.5 A
